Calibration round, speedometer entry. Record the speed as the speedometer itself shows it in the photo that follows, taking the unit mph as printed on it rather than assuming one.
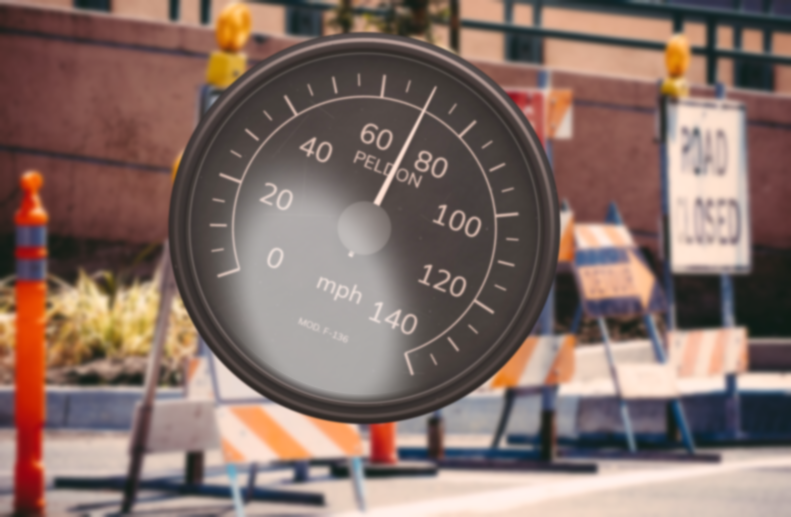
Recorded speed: 70 mph
